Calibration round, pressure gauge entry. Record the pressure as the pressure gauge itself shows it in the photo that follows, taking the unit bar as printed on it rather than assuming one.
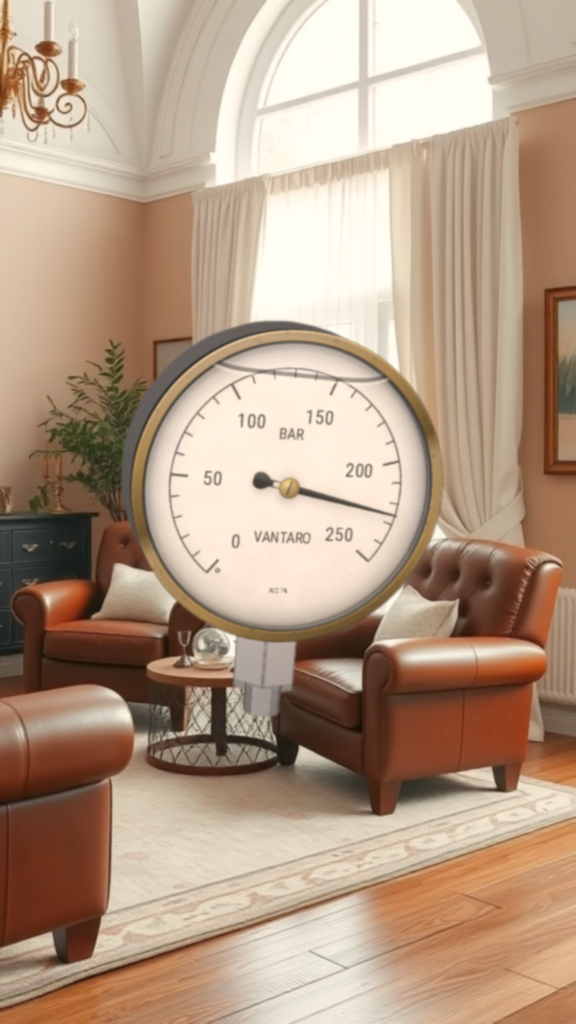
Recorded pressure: 225 bar
